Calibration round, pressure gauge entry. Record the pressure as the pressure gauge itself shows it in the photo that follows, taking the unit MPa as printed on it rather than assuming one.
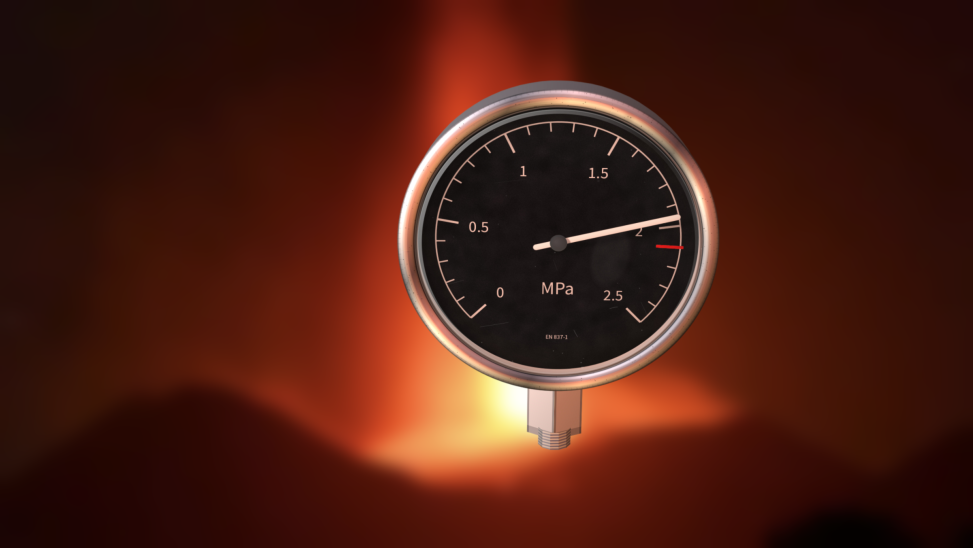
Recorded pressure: 1.95 MPa
